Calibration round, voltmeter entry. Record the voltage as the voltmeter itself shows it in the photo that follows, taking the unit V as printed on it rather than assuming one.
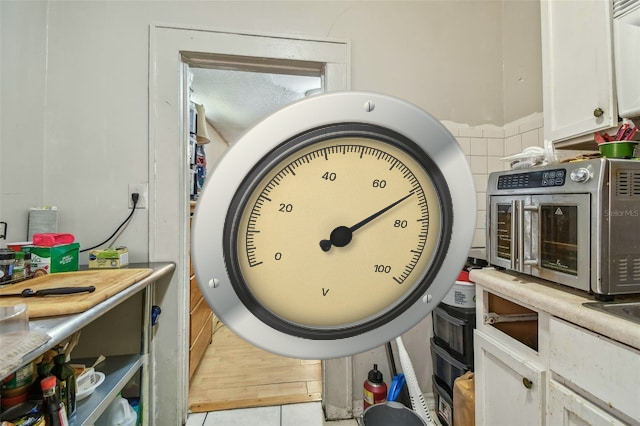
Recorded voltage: 70 V
